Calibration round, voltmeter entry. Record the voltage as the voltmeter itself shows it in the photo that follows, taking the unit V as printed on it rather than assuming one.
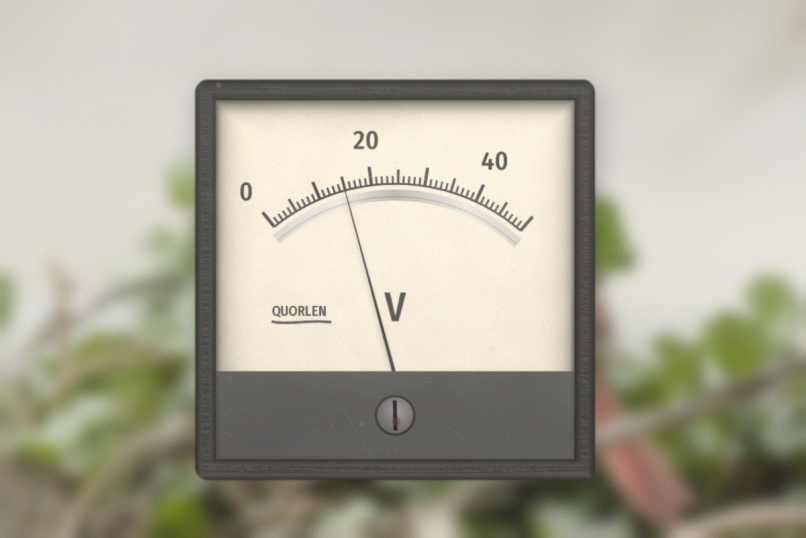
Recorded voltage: 15 V
